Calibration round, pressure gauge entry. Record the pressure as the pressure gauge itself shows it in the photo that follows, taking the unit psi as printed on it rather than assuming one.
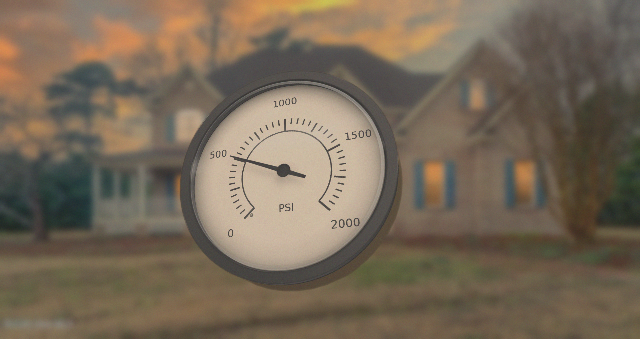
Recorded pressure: 500 psi
